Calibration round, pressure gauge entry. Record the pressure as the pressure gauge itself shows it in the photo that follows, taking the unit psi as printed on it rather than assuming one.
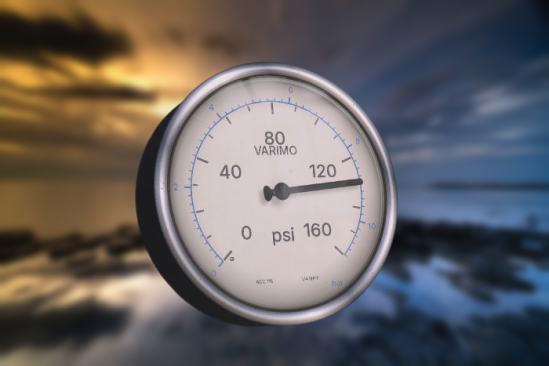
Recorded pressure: 130 psi
